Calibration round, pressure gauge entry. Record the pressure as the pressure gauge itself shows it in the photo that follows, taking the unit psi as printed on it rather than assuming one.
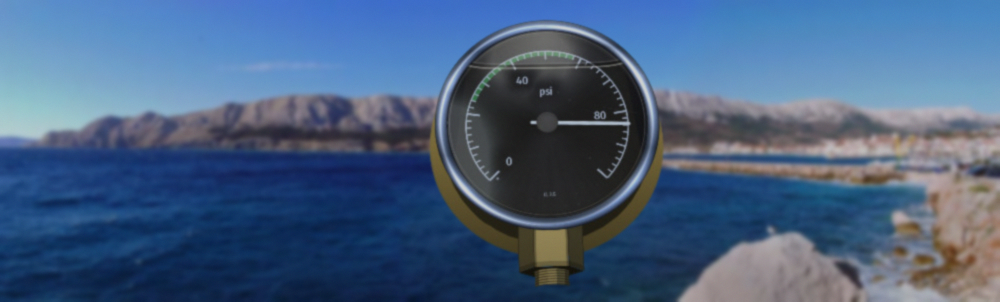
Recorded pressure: 84 psi
